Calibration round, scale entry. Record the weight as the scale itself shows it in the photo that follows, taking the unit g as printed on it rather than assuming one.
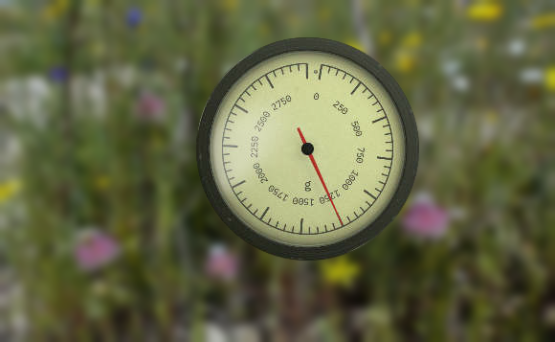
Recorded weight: 1250 g
